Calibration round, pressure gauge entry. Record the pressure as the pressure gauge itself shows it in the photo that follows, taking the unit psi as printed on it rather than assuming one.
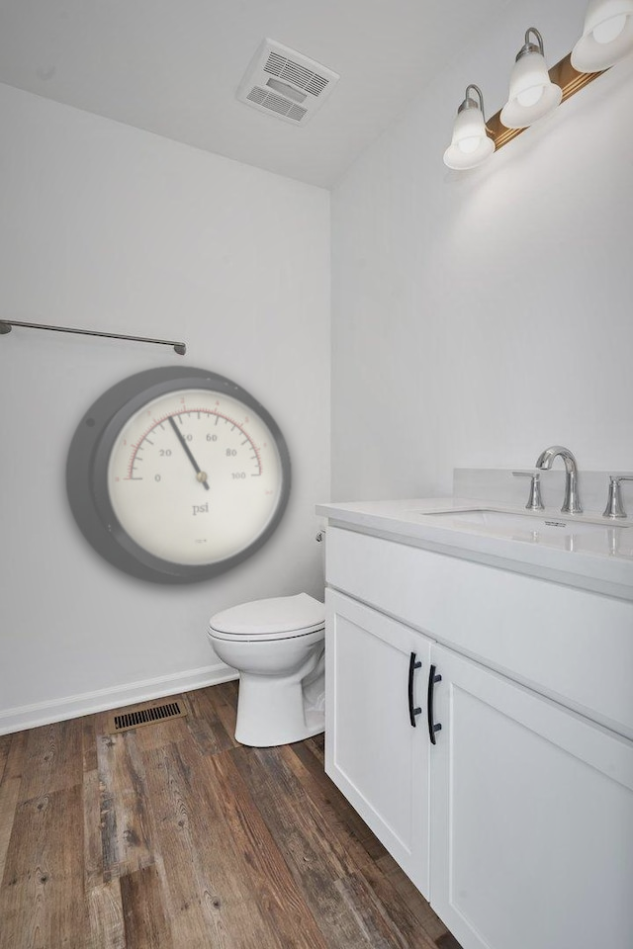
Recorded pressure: 35 psi
